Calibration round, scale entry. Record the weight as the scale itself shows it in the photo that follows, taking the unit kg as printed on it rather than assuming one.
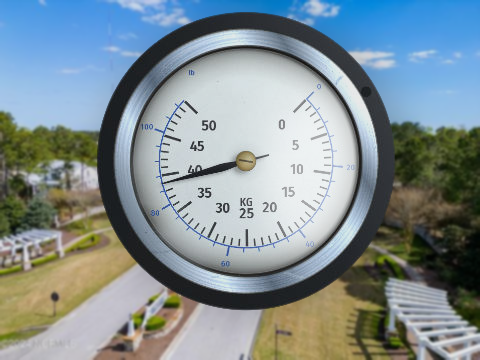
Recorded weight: 39 kg
